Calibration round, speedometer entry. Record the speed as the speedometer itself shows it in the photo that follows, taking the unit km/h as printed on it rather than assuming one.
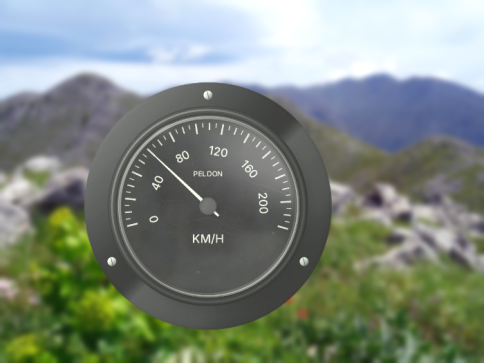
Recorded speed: 60 km/h
